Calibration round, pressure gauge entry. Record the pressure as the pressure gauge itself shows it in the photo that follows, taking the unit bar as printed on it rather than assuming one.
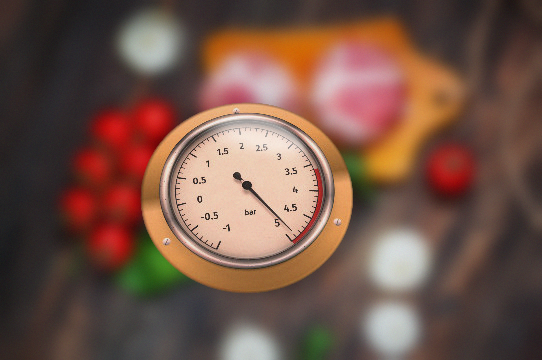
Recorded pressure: 4.9 bar
